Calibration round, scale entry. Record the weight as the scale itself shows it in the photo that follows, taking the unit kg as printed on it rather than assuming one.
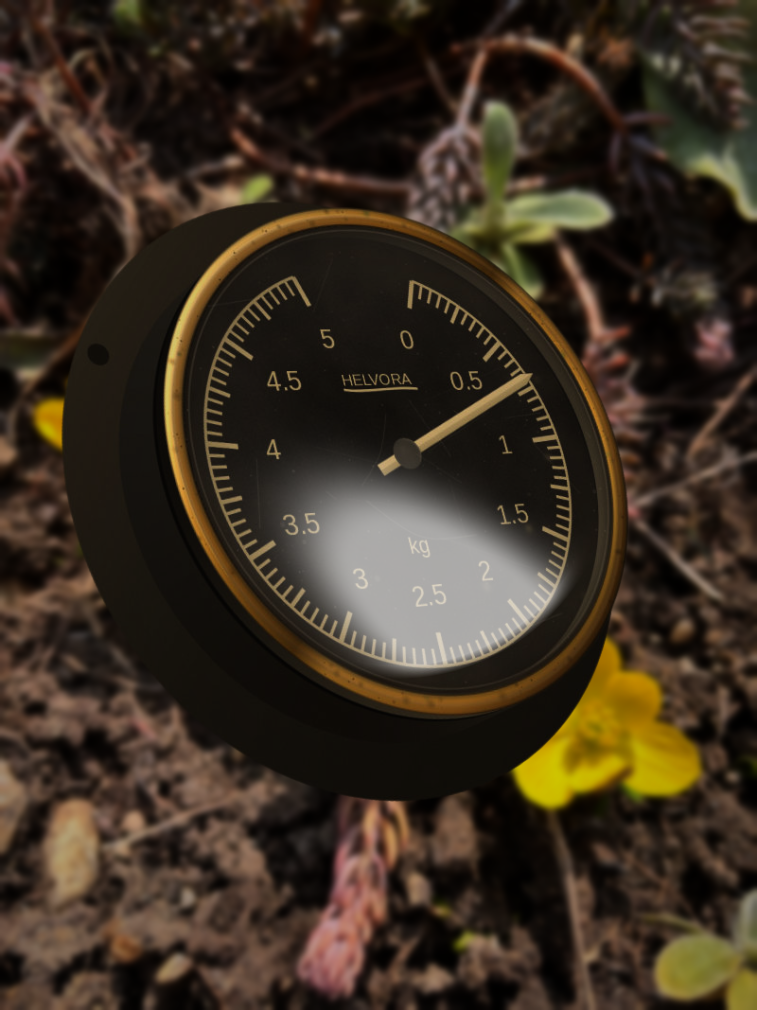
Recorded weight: 0.7 kg
